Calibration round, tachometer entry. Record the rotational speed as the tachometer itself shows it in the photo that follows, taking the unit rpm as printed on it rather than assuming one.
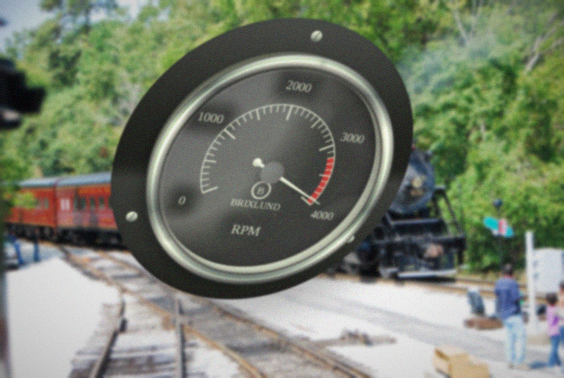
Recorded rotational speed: 3900 rpm
